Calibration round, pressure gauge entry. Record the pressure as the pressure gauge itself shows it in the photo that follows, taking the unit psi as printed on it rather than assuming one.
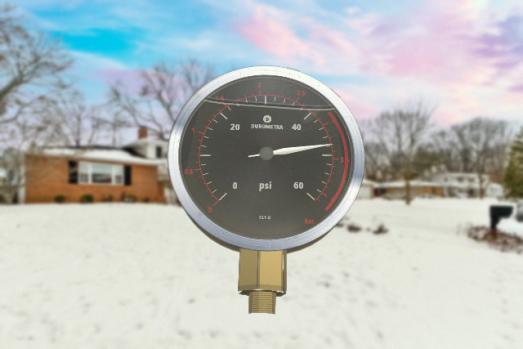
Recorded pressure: 48 psi
